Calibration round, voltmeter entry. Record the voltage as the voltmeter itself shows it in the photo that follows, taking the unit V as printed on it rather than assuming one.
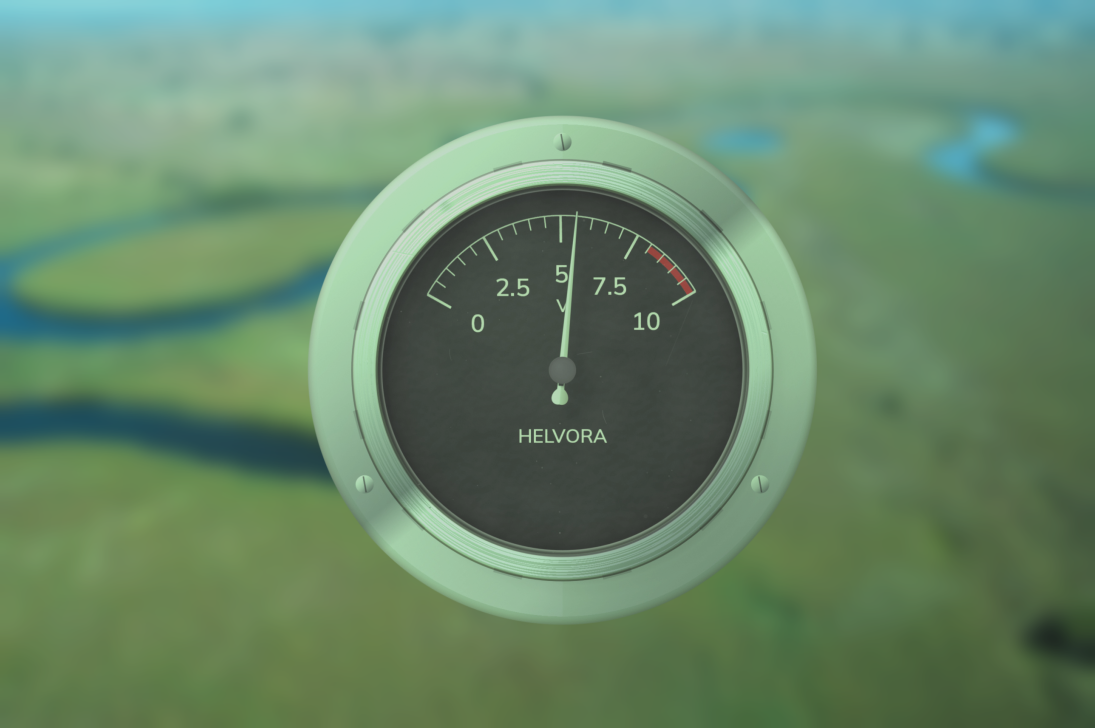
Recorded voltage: 5.5 V
